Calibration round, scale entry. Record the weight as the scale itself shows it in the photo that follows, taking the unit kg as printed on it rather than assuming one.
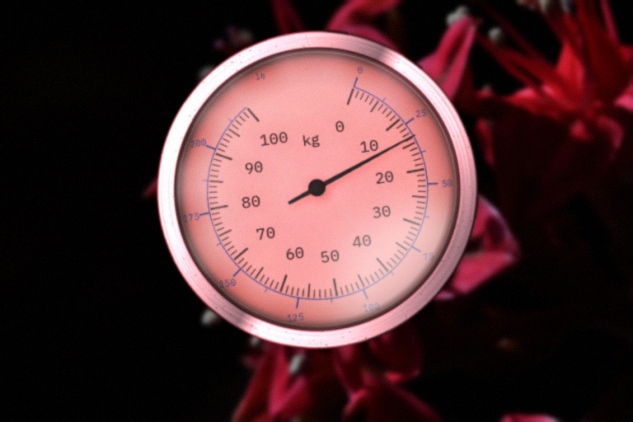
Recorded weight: 14 kg
